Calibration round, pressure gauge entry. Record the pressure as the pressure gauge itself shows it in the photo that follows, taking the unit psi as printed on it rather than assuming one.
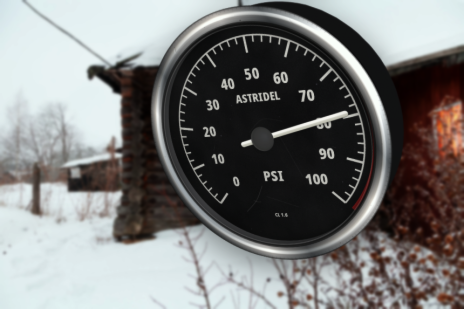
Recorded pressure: 79 psi
